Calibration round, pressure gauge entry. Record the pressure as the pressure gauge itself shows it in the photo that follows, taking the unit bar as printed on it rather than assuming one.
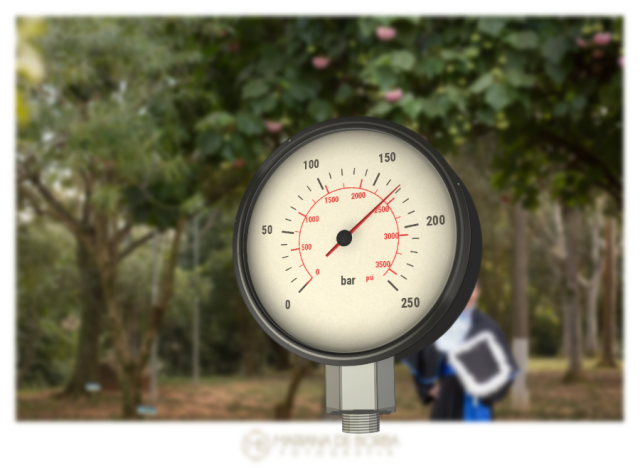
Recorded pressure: 170 bar
